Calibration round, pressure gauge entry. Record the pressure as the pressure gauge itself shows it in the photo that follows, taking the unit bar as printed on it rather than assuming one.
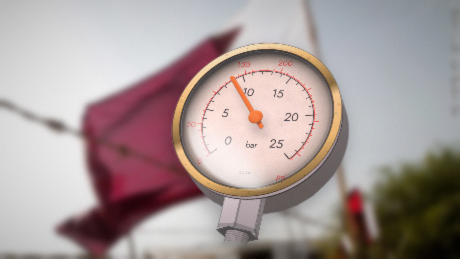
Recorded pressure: 9 bar
